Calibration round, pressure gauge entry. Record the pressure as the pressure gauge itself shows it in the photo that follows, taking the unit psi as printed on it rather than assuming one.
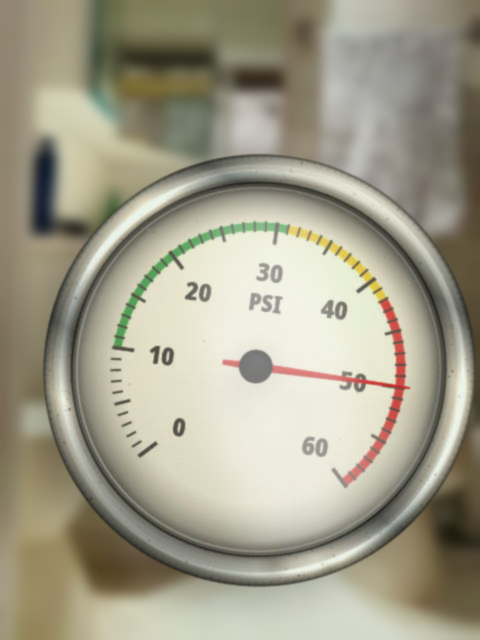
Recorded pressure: 50 psi
